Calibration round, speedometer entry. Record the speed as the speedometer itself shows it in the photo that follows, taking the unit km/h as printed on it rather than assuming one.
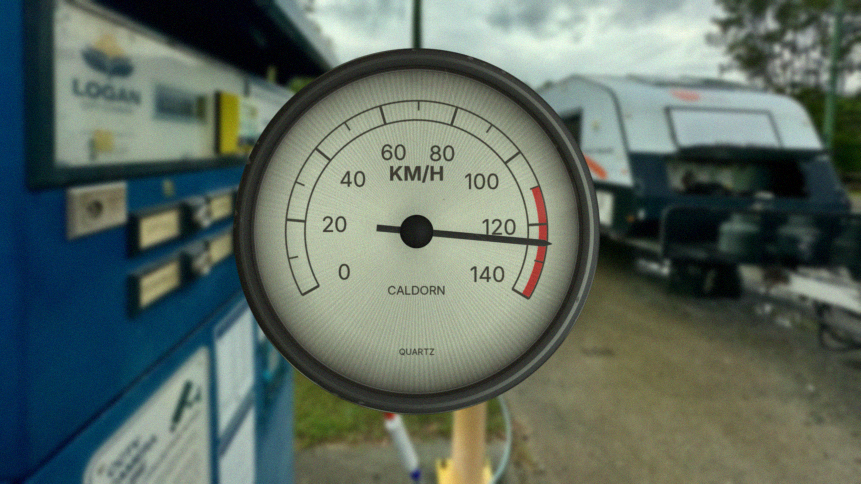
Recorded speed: 125 km/h
